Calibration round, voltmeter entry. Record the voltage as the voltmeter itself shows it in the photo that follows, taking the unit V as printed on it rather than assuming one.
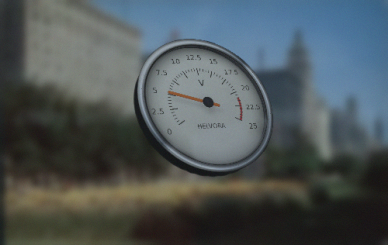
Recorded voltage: 5 V
